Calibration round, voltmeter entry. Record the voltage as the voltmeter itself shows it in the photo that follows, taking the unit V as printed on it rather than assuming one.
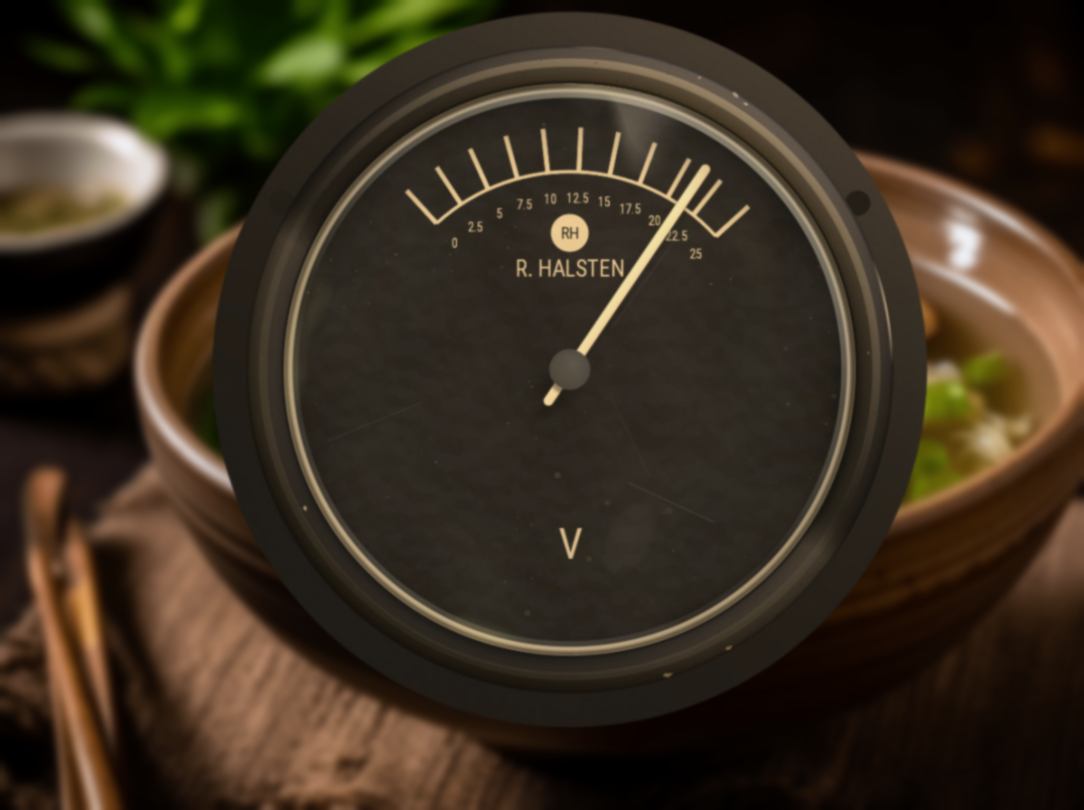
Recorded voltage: 21.25 V
